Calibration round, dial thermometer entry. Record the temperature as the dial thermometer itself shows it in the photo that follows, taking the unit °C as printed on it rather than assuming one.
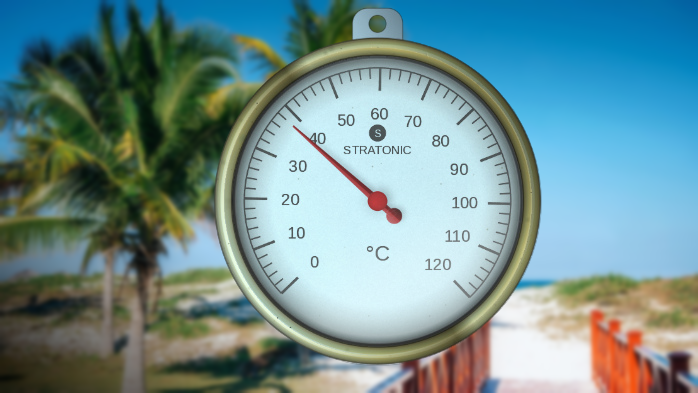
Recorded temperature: 38 °C
